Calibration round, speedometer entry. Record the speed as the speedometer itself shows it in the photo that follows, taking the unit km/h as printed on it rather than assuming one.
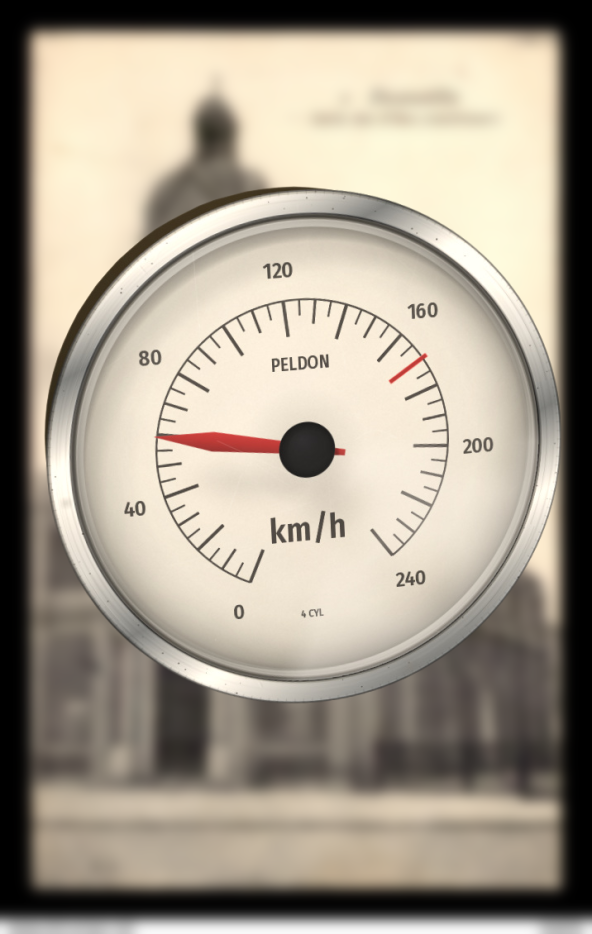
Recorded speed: 60 km/h
